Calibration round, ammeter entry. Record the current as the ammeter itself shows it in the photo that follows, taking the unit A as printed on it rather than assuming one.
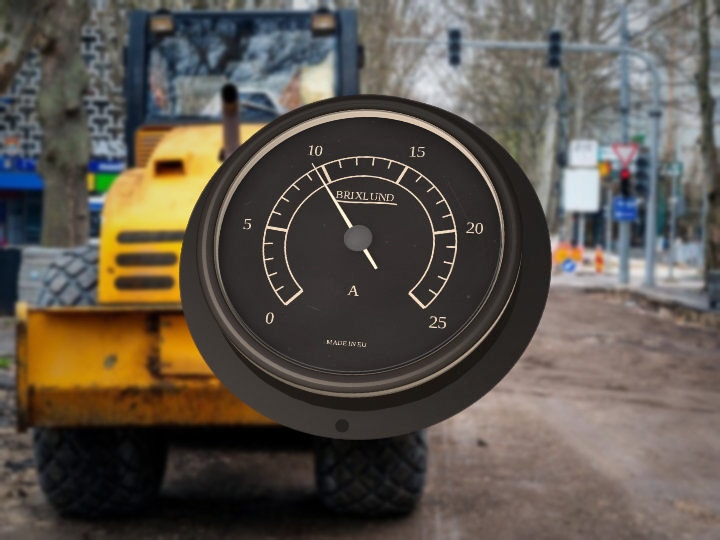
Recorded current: 9.5 A
